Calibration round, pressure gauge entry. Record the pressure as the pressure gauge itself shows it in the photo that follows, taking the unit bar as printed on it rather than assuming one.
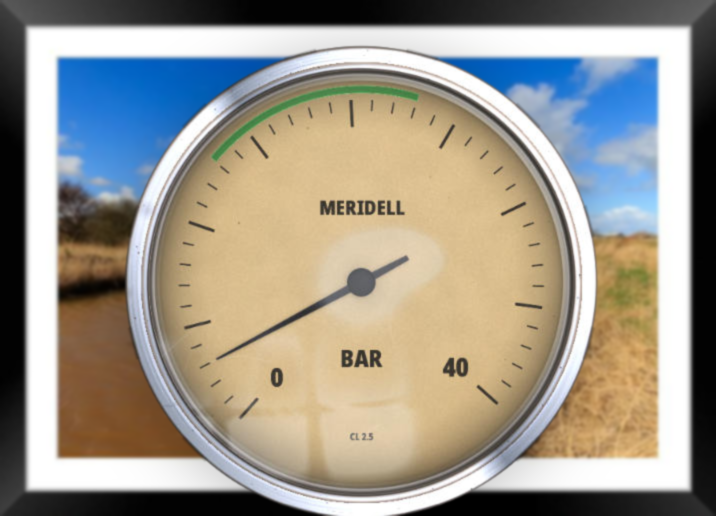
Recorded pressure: 3 bar
